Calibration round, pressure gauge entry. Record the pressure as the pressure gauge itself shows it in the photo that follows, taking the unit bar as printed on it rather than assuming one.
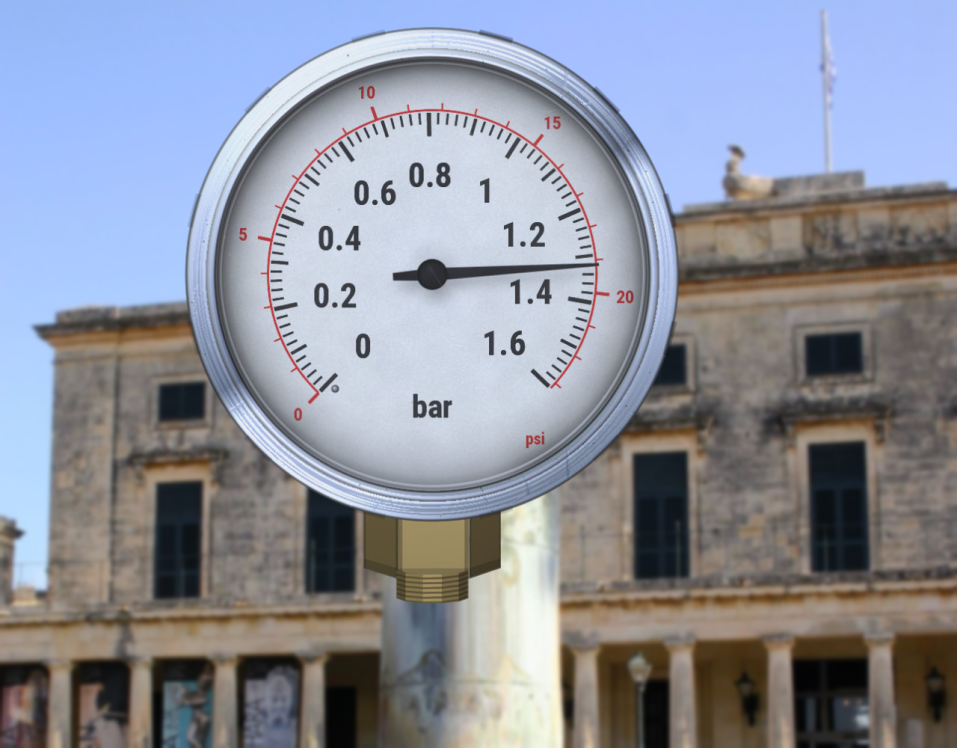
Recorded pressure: 1.32 bar
